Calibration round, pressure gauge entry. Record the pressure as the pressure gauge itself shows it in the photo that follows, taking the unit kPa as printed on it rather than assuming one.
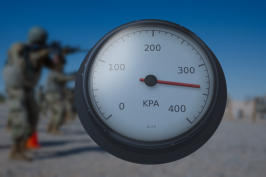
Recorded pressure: 340 kPa
